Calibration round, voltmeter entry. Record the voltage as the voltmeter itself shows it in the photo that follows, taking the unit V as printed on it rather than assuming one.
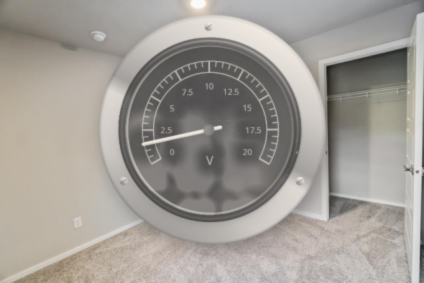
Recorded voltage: 1.5 V
